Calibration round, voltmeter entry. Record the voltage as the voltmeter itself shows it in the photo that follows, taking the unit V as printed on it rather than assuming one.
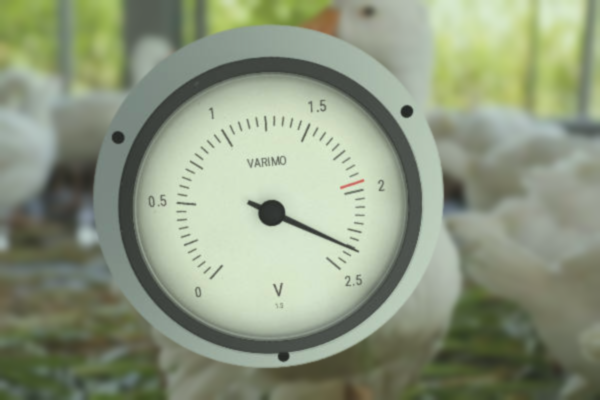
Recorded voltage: 2.35 V
